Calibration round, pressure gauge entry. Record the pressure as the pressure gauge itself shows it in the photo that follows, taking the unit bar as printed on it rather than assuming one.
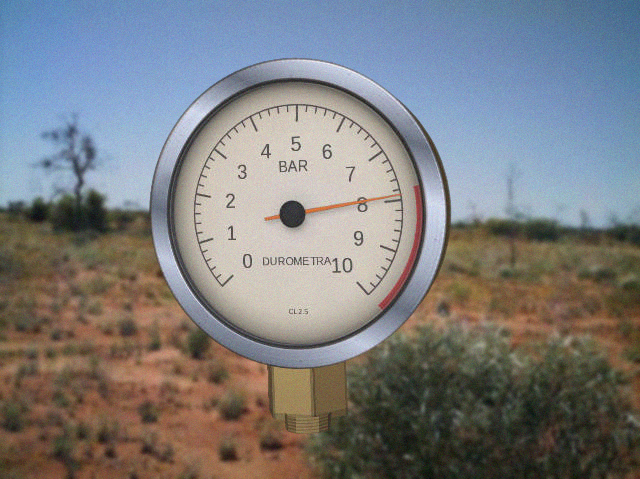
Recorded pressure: 7.9 bar
